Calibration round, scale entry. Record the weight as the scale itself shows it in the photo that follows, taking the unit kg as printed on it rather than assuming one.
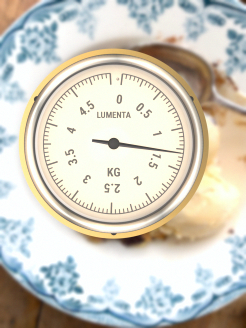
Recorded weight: 1.3 kg
